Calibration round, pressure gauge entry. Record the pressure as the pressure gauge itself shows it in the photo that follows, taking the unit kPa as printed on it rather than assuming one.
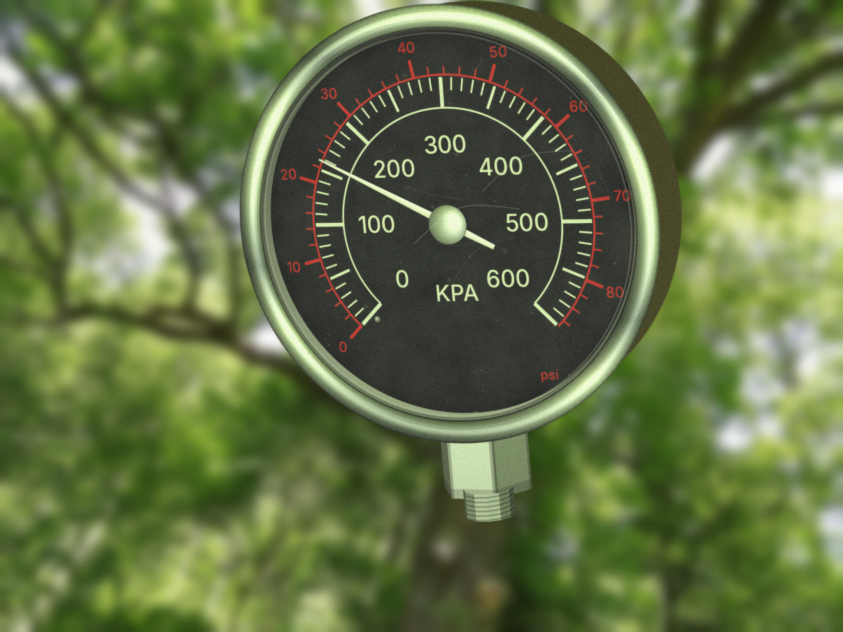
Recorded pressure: 160 kPa
